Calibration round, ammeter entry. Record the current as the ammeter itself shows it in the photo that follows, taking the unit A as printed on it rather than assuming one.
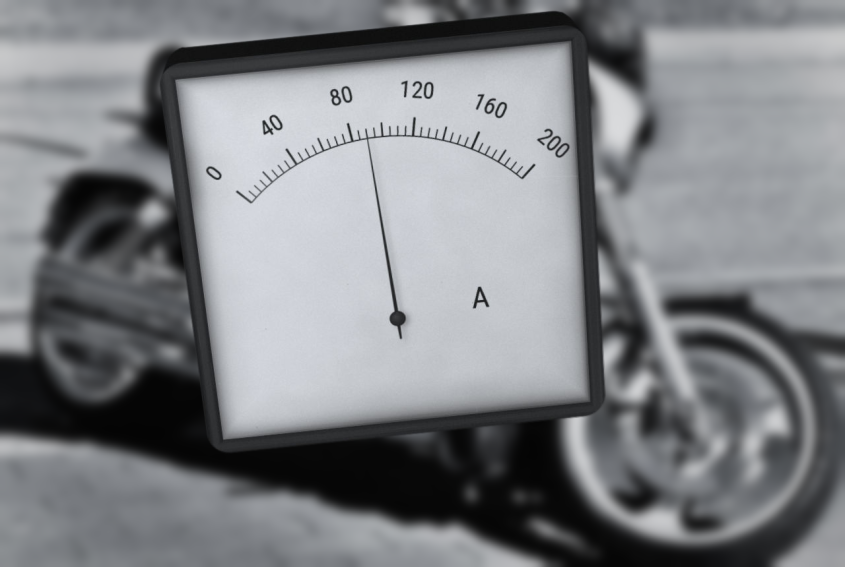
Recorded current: 90 A
